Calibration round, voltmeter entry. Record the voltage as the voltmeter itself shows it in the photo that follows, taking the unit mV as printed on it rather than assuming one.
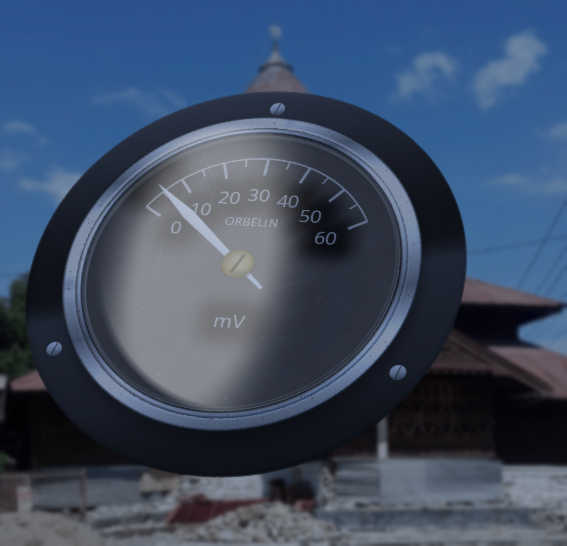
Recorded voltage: 5 mV
